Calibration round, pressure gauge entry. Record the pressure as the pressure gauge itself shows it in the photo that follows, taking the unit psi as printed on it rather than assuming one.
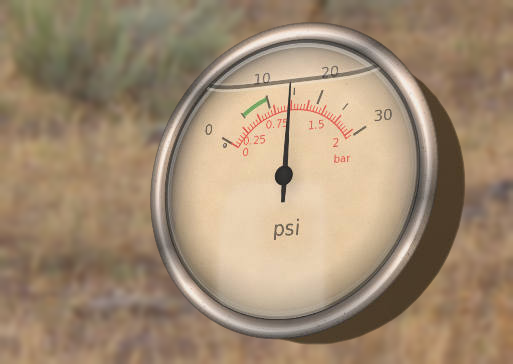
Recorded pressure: 15 psi
